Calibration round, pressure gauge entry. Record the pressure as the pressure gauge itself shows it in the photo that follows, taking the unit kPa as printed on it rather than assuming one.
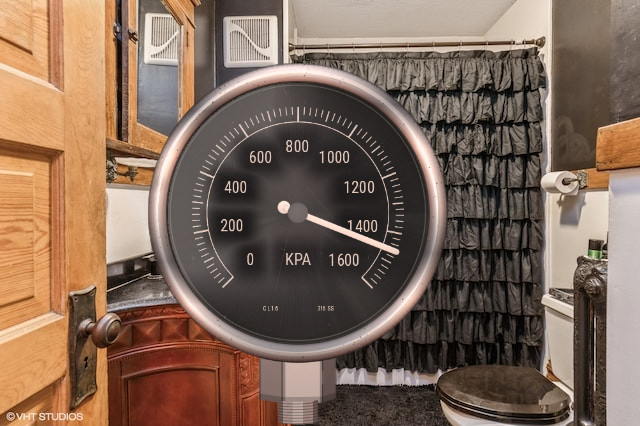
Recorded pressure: 1460 kPa
